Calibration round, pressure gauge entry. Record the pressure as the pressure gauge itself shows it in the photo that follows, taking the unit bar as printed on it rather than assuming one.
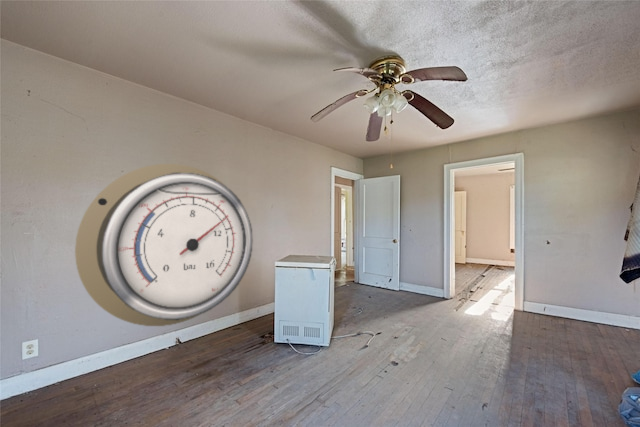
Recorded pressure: 11 bar
